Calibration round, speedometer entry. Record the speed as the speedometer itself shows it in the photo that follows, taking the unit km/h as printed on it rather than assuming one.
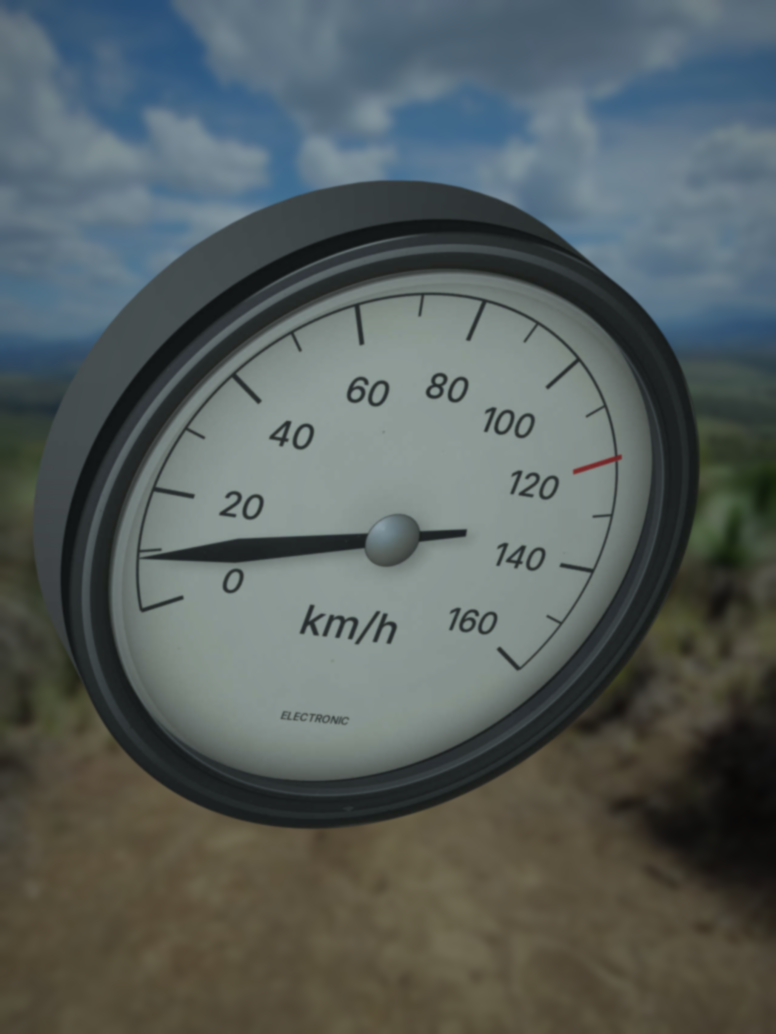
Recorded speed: 10 km/h
